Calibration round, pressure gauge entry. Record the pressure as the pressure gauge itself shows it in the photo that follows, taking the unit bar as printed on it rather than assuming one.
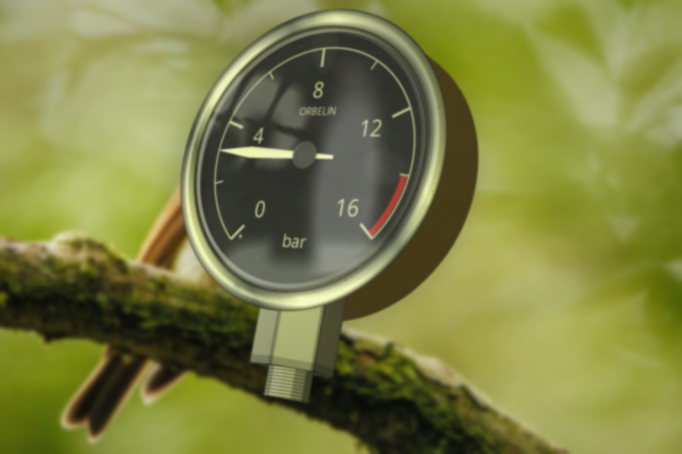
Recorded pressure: 3 bar
